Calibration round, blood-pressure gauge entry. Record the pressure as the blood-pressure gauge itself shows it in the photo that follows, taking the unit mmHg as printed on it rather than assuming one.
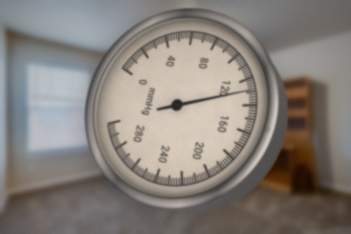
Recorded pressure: 130 mmHg
